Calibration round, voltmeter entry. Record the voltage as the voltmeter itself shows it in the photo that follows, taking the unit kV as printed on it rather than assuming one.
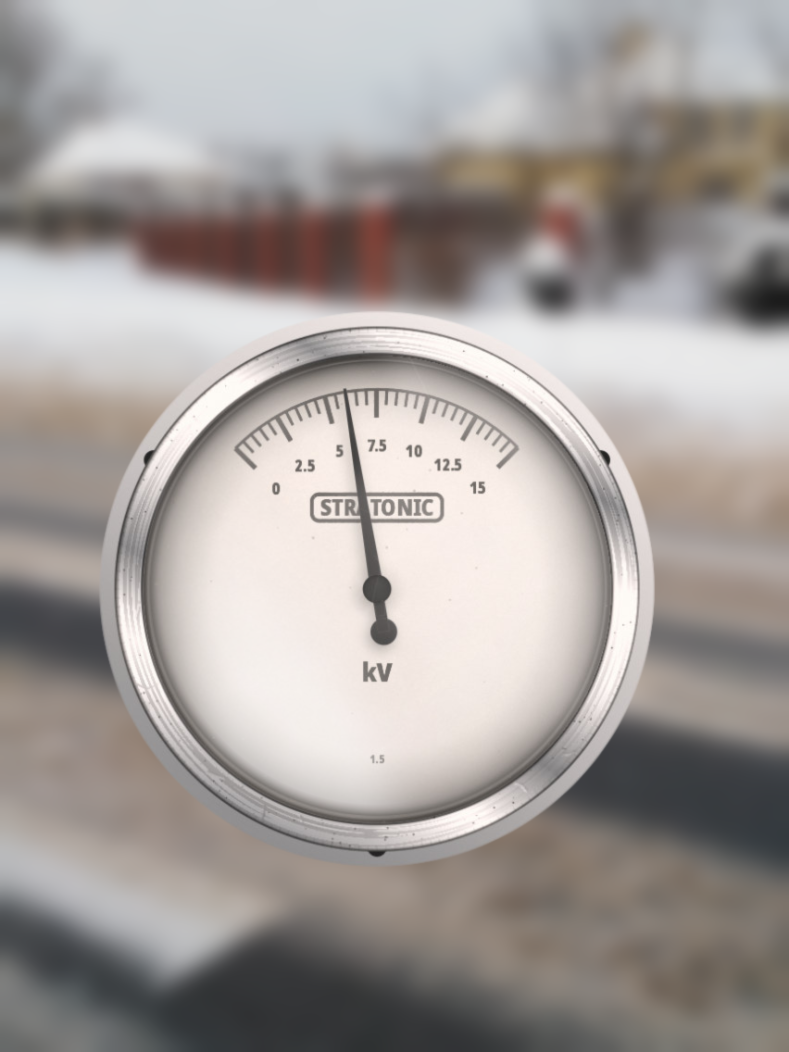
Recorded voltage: 6 kV
